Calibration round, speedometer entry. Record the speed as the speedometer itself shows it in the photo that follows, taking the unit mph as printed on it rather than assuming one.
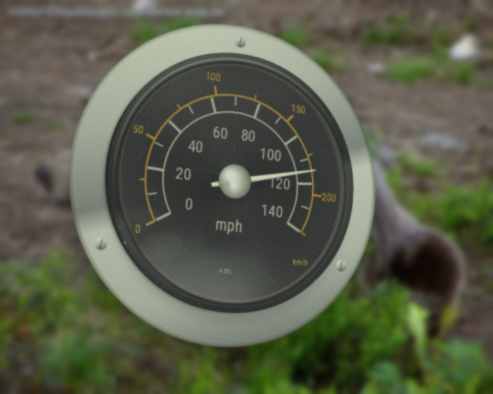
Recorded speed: 115 mph
